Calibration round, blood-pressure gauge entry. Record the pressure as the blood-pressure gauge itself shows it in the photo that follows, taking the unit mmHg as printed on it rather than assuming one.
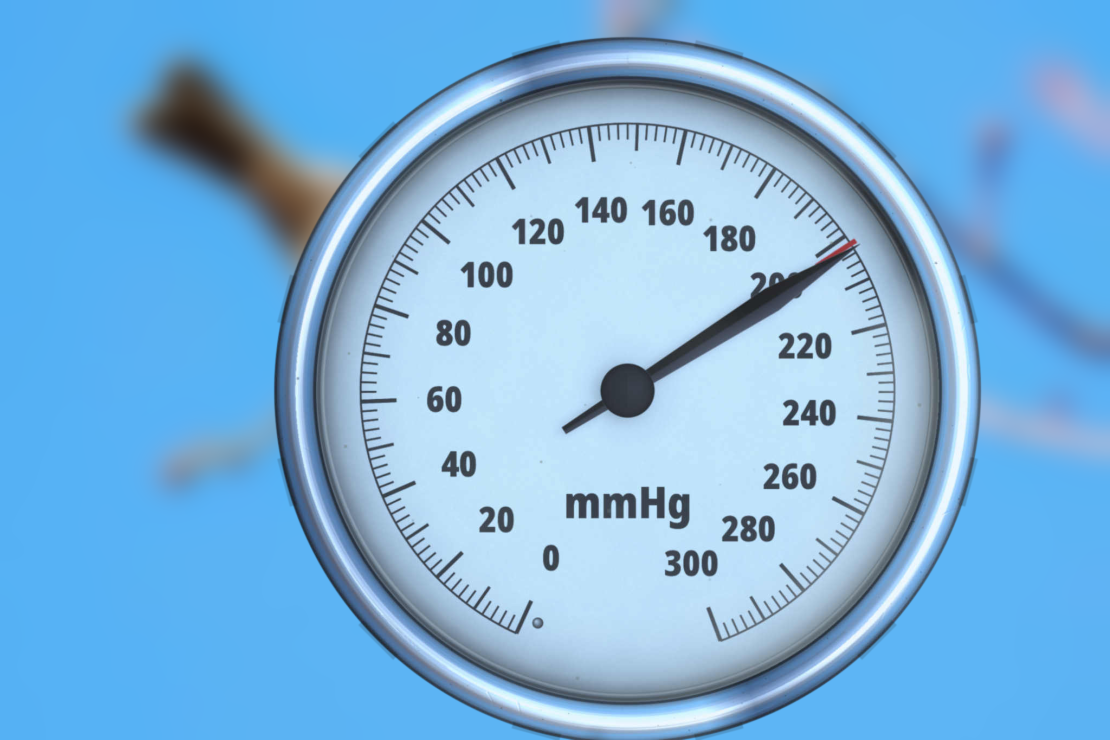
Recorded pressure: 203 mmHg
